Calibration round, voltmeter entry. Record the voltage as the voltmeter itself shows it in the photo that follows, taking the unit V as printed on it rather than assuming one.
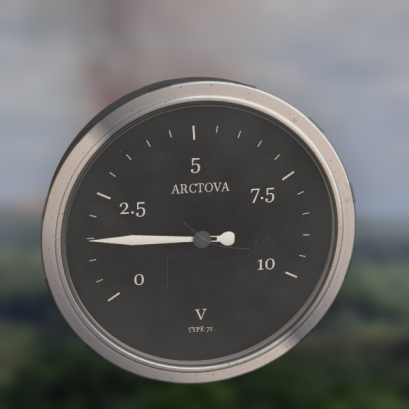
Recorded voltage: 1.5 V
